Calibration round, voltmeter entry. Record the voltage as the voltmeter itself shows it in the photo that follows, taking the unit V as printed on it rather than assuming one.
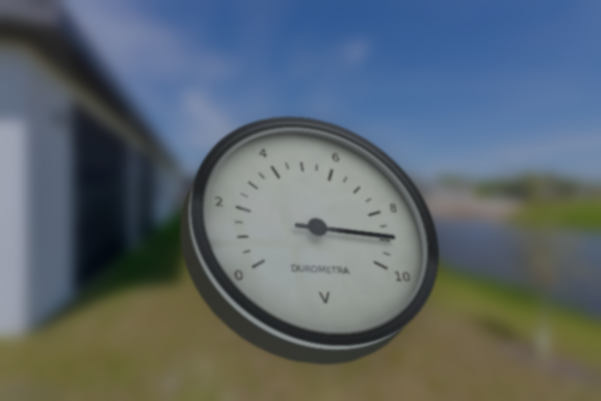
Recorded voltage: 9 V
